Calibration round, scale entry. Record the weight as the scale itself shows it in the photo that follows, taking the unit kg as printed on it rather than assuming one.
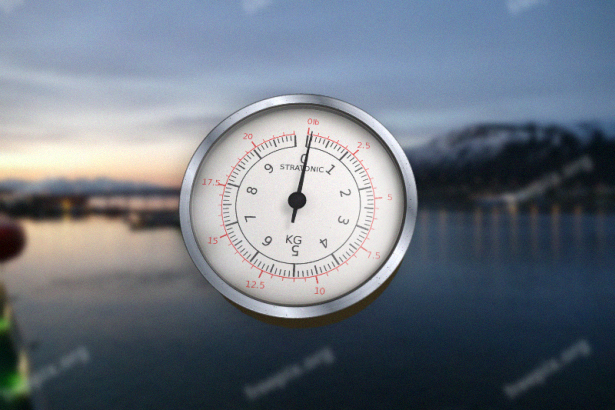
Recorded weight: 0.1 kg
